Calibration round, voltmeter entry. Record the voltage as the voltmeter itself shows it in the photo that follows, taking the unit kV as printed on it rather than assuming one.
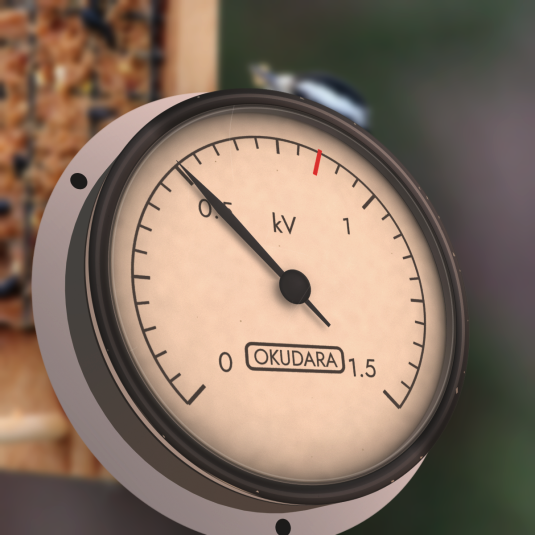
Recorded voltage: 0.5 kV
